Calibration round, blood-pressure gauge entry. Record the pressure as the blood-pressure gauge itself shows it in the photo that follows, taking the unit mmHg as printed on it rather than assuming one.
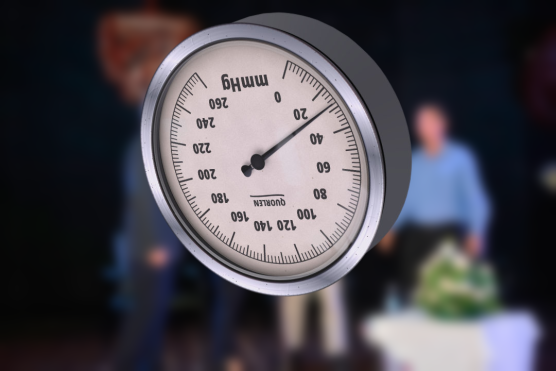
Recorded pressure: 28 mmHg
